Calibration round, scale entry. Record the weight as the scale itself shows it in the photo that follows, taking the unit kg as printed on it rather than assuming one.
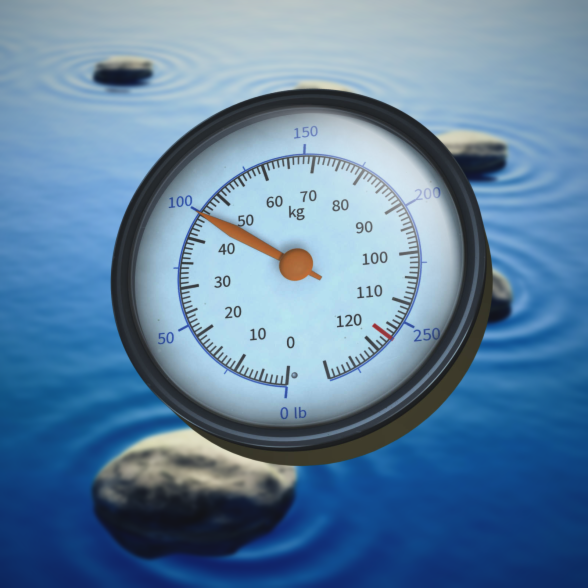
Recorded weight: 45 kg
